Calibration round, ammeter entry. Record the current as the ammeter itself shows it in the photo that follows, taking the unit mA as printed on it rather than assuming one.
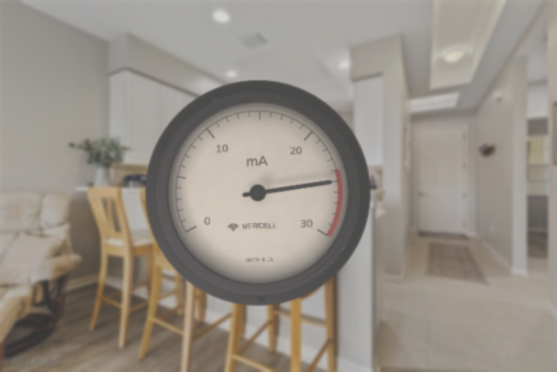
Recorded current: 25 mA
